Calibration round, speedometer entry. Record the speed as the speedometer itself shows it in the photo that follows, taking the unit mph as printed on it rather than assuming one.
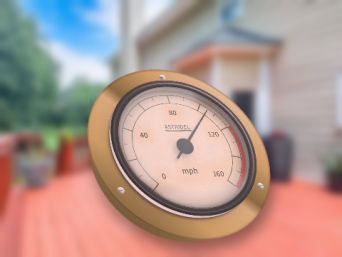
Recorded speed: 105 mph
